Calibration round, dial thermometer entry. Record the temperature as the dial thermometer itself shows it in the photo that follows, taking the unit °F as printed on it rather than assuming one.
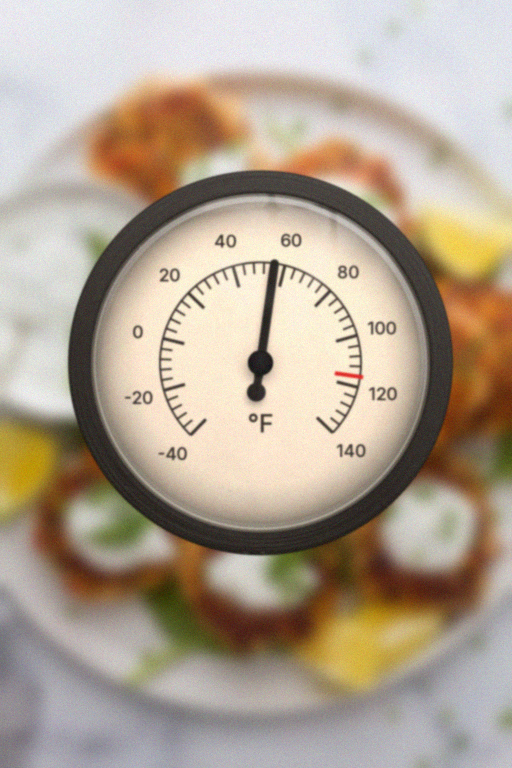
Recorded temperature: 56 °F
